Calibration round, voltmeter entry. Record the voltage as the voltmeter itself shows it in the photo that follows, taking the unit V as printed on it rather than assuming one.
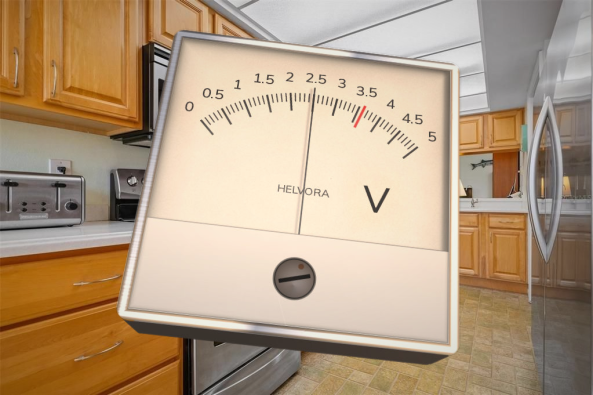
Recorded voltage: 2.5 V
